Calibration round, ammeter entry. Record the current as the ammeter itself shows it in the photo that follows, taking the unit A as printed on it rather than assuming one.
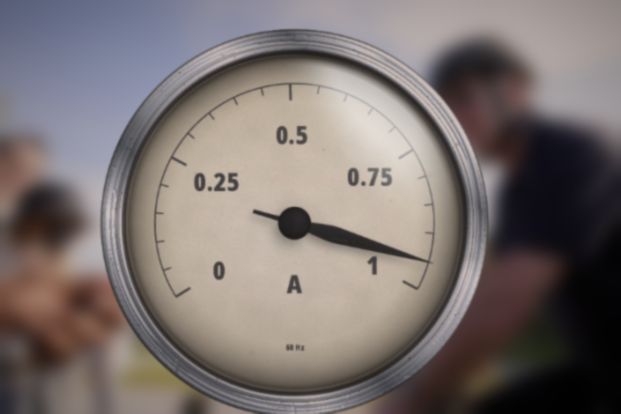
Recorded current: 0.95 A
